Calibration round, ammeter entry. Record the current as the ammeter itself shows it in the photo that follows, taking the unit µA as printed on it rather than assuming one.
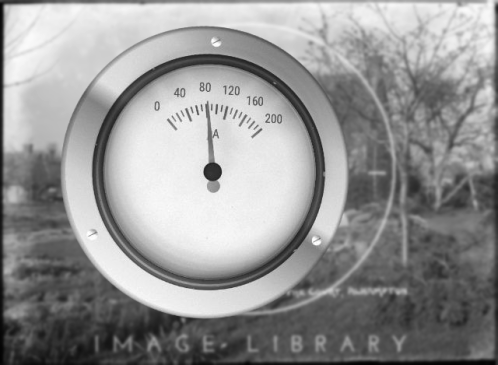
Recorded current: 80 µA
